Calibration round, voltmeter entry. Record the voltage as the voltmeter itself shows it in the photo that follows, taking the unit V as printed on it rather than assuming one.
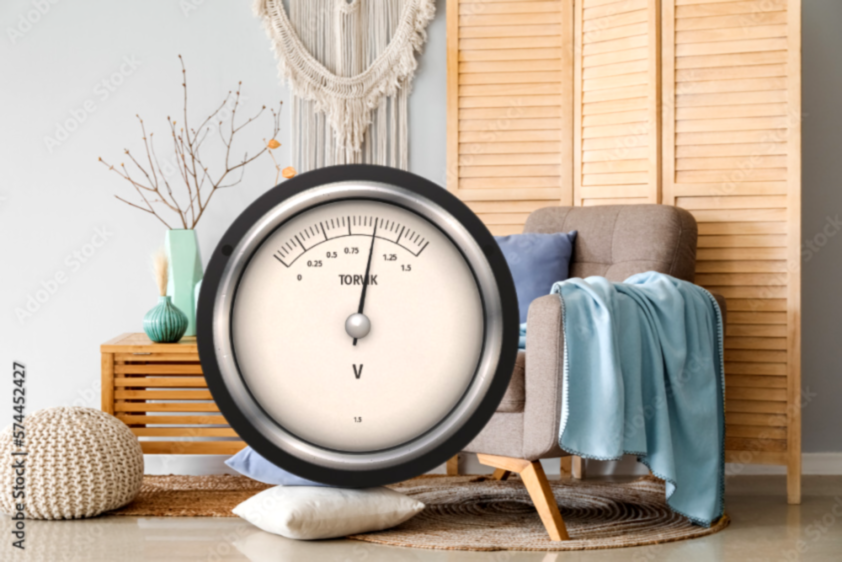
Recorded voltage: 1 V
